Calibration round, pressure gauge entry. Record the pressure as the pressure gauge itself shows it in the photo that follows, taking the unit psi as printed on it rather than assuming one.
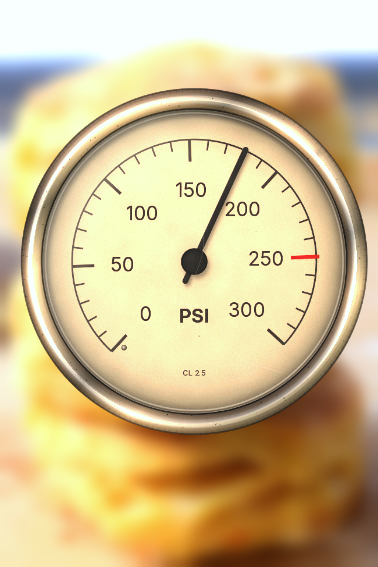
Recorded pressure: 180 psi
